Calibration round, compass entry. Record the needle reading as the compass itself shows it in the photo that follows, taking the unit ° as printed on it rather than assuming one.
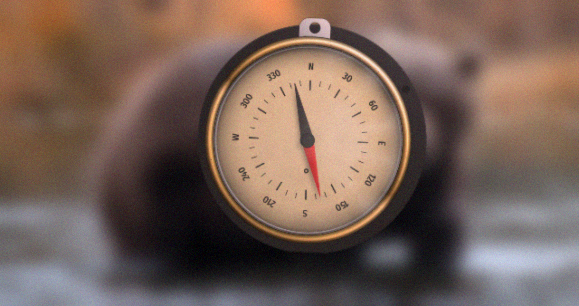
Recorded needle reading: 165 °
